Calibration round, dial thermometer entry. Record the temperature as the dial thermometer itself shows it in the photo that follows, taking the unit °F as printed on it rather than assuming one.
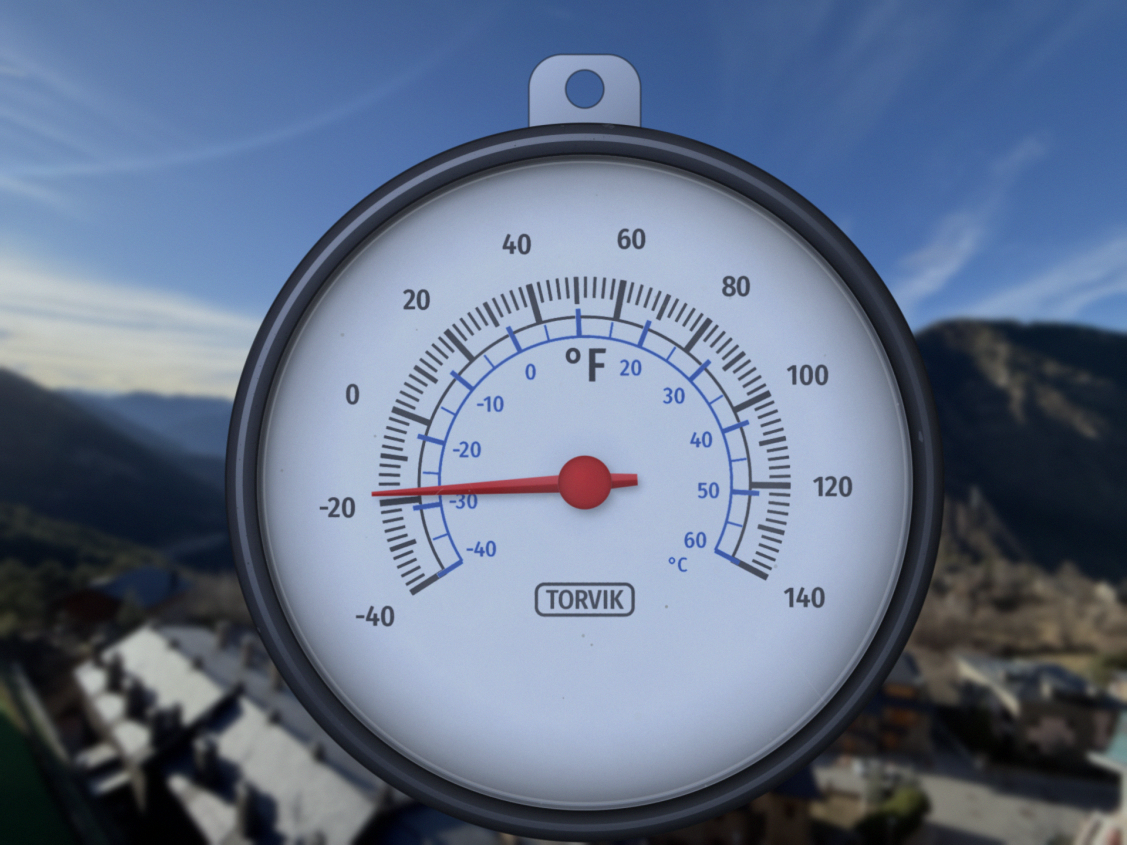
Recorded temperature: -18 °F
